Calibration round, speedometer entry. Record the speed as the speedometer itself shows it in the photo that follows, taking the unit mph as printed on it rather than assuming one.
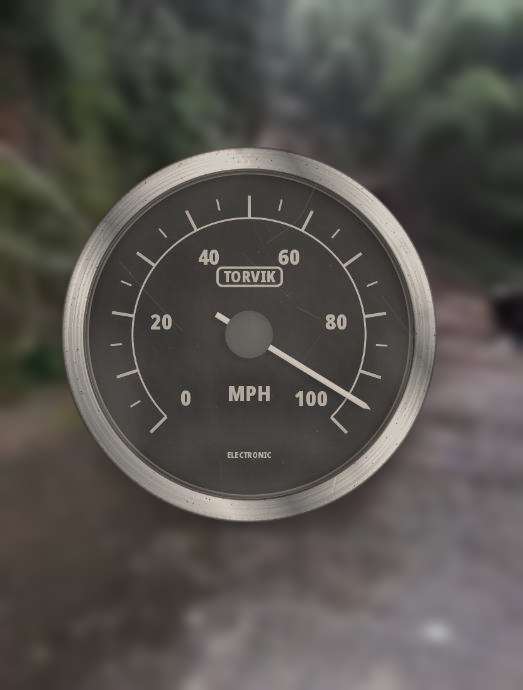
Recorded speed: 95 mph
